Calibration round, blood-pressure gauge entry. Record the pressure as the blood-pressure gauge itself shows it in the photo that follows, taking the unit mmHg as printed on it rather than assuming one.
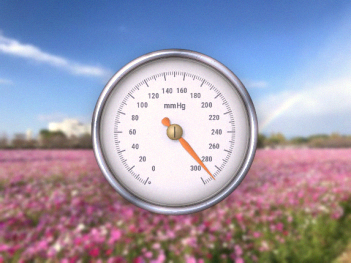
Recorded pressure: 290 mmHg
